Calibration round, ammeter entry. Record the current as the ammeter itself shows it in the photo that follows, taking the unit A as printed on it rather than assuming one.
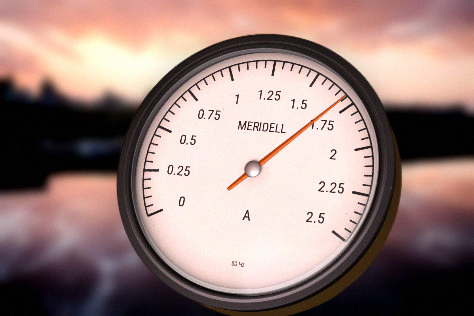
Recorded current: 1.7 A
